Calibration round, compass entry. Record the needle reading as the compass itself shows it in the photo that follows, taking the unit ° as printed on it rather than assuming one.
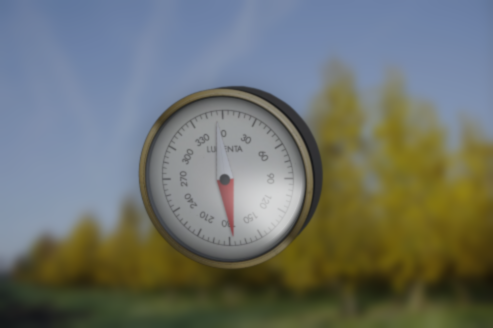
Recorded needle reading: 175 °
